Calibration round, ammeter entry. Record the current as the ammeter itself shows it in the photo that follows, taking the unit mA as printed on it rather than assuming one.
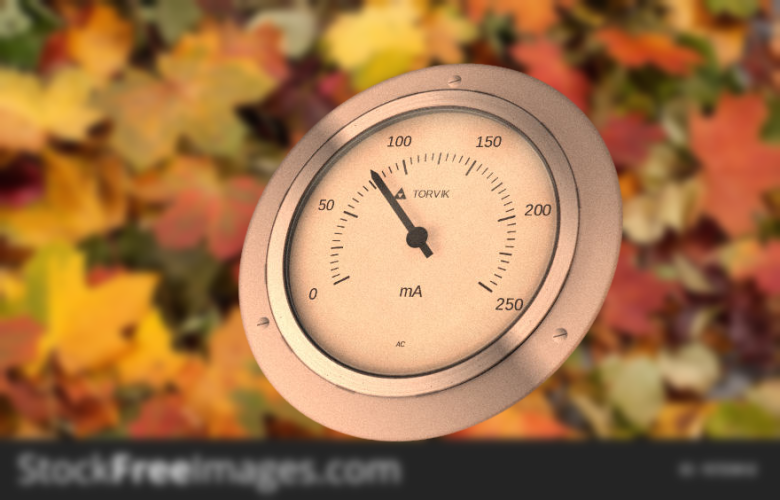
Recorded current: 80 mA
